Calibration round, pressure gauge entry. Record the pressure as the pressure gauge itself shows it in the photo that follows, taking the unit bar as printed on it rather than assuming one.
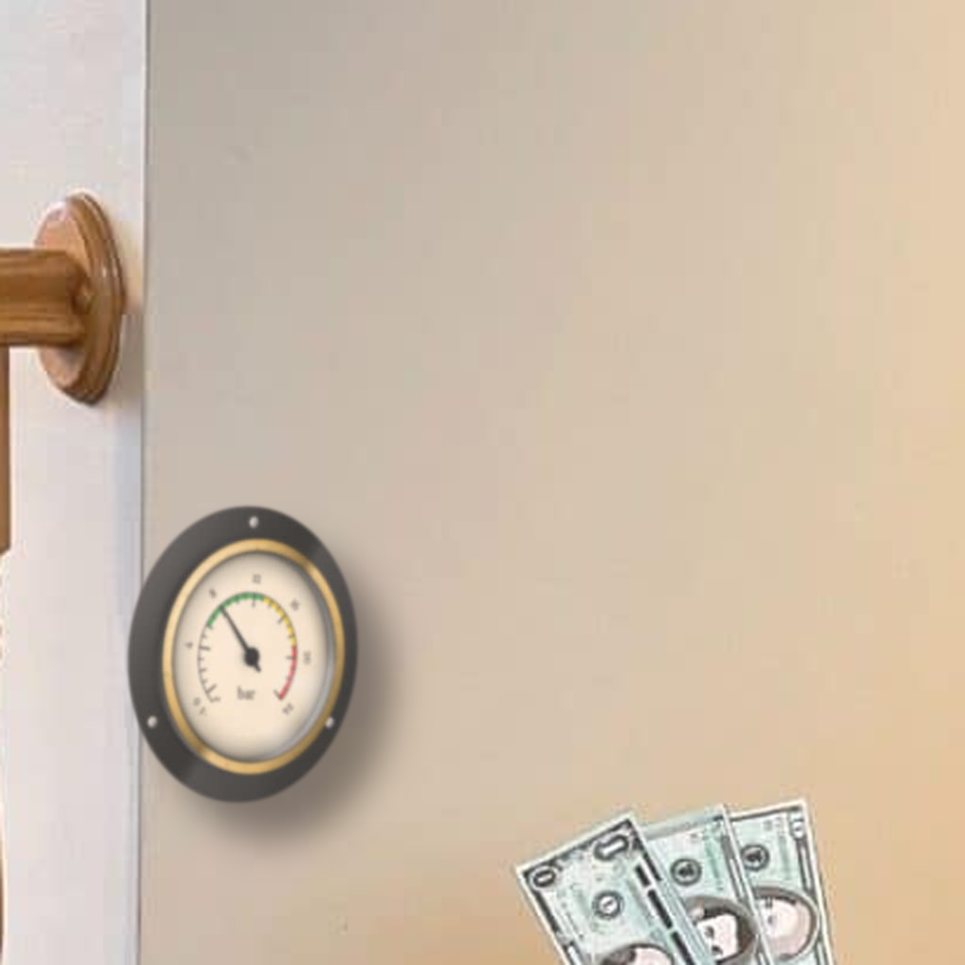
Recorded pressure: 8 bar
